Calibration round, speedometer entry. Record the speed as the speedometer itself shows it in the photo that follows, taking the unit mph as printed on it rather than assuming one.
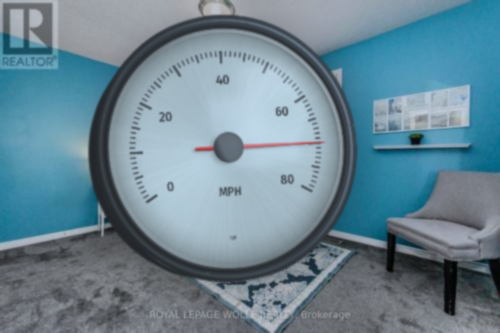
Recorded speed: 70 mph
